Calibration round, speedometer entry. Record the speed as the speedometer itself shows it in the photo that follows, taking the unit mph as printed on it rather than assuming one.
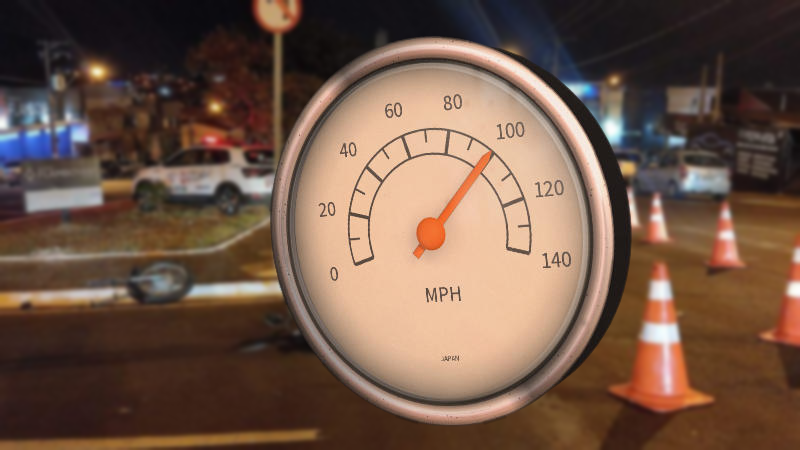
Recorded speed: 100 mph
